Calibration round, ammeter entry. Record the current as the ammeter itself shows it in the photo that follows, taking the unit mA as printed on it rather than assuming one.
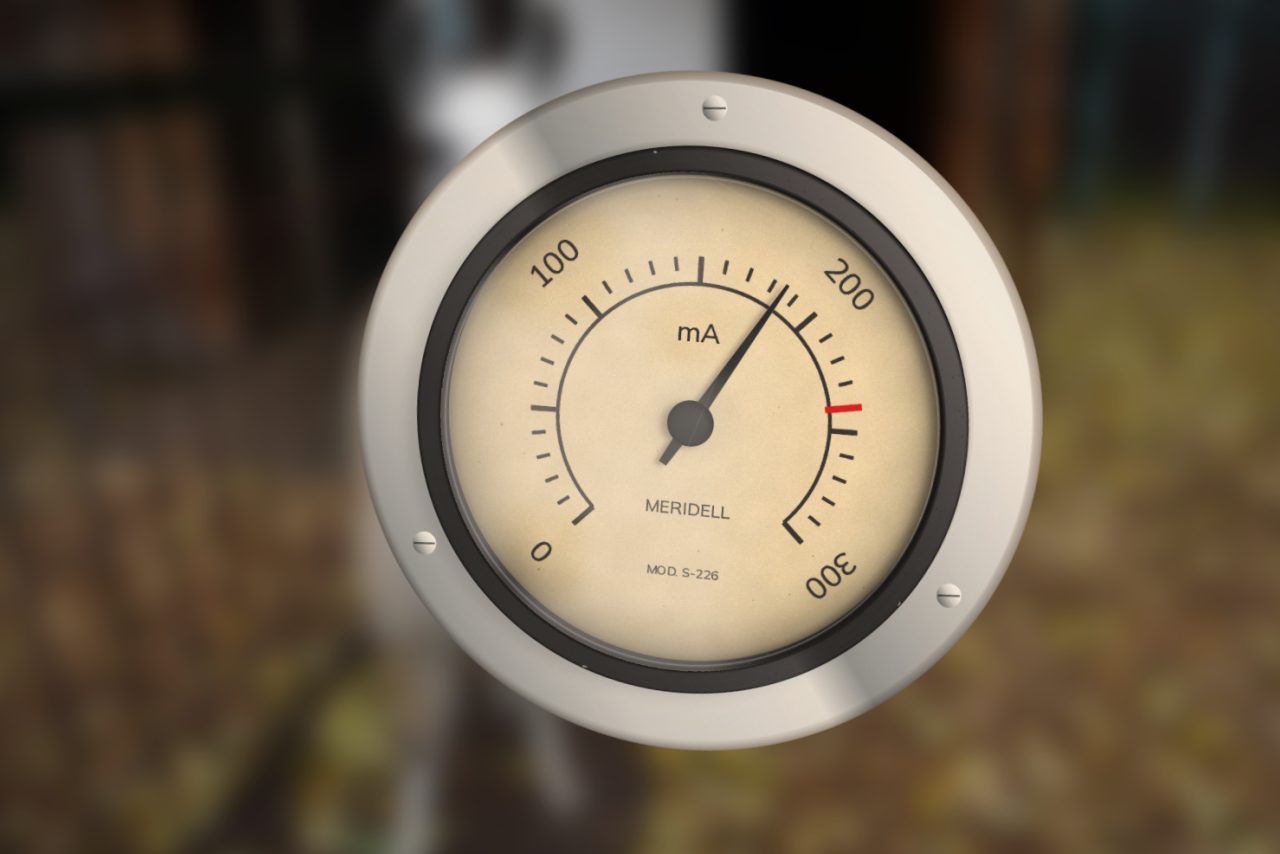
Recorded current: 185 mA
